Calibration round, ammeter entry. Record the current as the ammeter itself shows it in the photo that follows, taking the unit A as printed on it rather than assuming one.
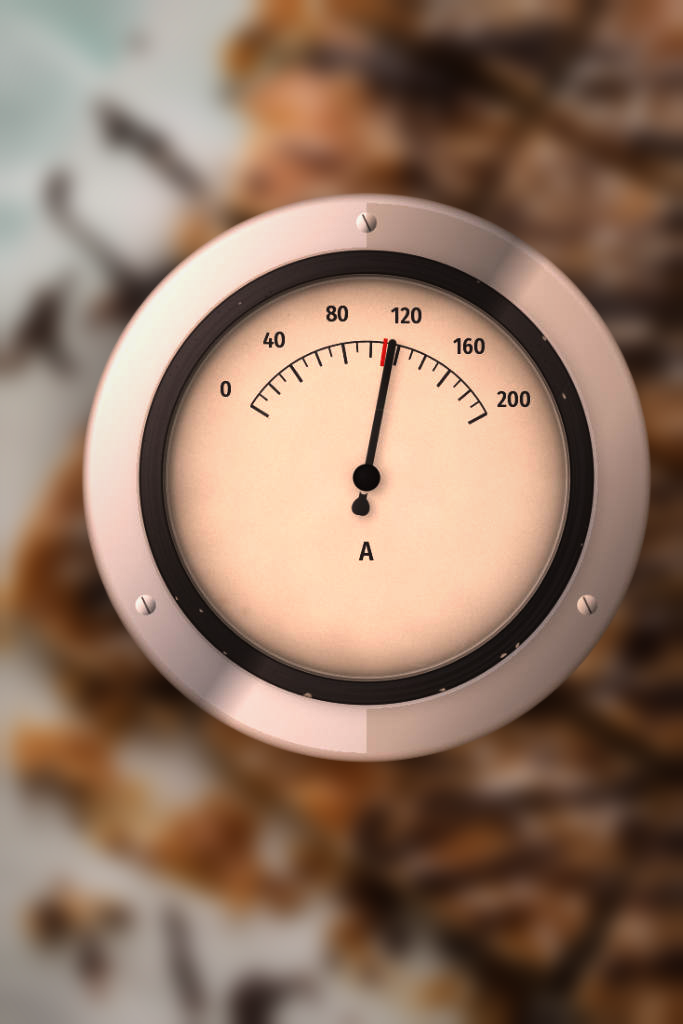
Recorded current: 115 A
